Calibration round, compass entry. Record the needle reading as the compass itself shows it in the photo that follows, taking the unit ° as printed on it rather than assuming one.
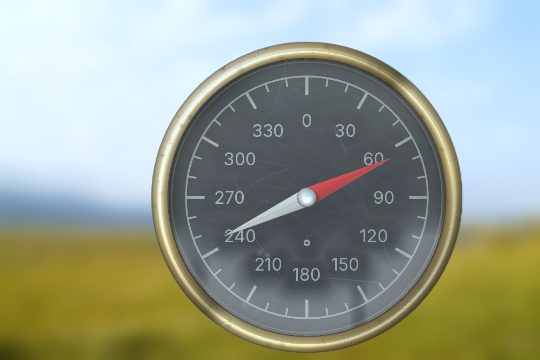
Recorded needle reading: 65 °
